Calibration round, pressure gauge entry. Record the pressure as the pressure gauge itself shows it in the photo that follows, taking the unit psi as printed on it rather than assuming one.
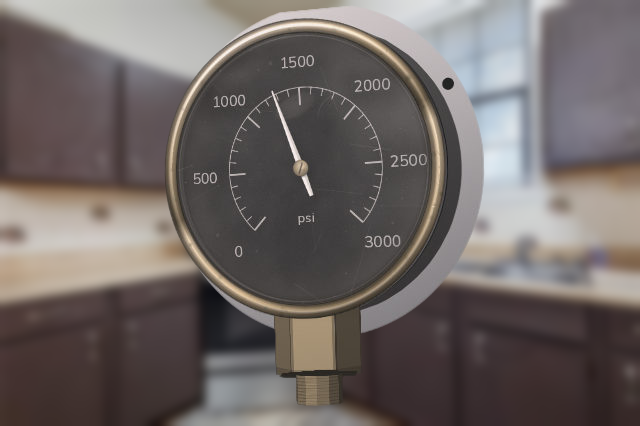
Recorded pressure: 1300 psi
